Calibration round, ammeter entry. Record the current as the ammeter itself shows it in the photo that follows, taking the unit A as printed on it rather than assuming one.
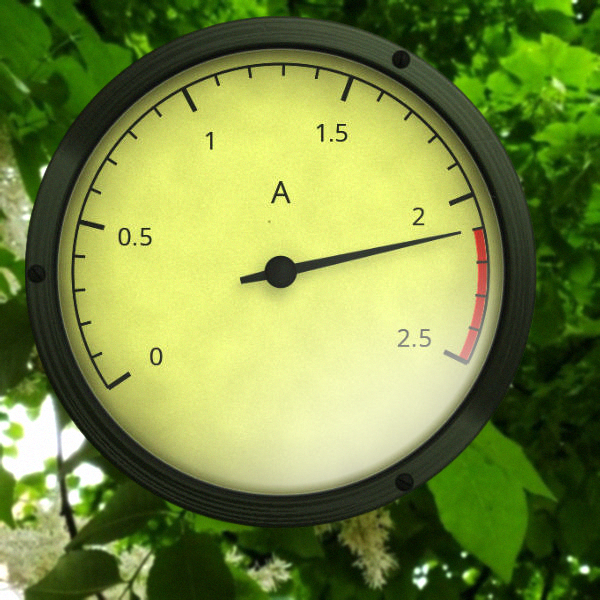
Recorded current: 2.1 A
